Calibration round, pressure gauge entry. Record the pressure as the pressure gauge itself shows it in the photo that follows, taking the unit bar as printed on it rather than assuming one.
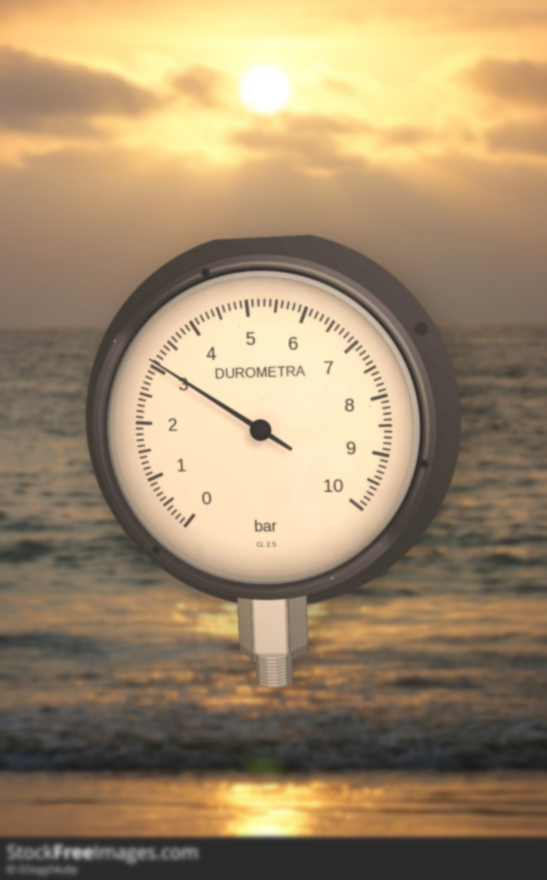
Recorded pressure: 3.1 bar
